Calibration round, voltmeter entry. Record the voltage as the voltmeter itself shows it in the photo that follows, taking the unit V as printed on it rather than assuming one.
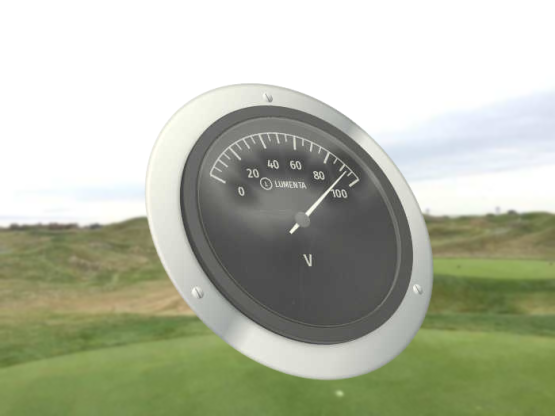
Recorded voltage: 92.5 V
